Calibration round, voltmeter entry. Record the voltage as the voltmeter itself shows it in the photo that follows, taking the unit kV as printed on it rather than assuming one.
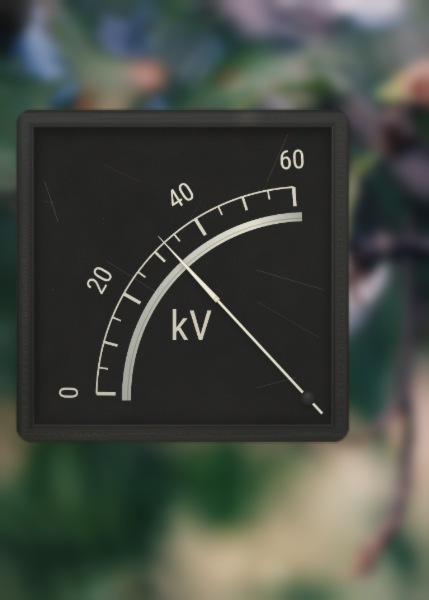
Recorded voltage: 32.5 kV
